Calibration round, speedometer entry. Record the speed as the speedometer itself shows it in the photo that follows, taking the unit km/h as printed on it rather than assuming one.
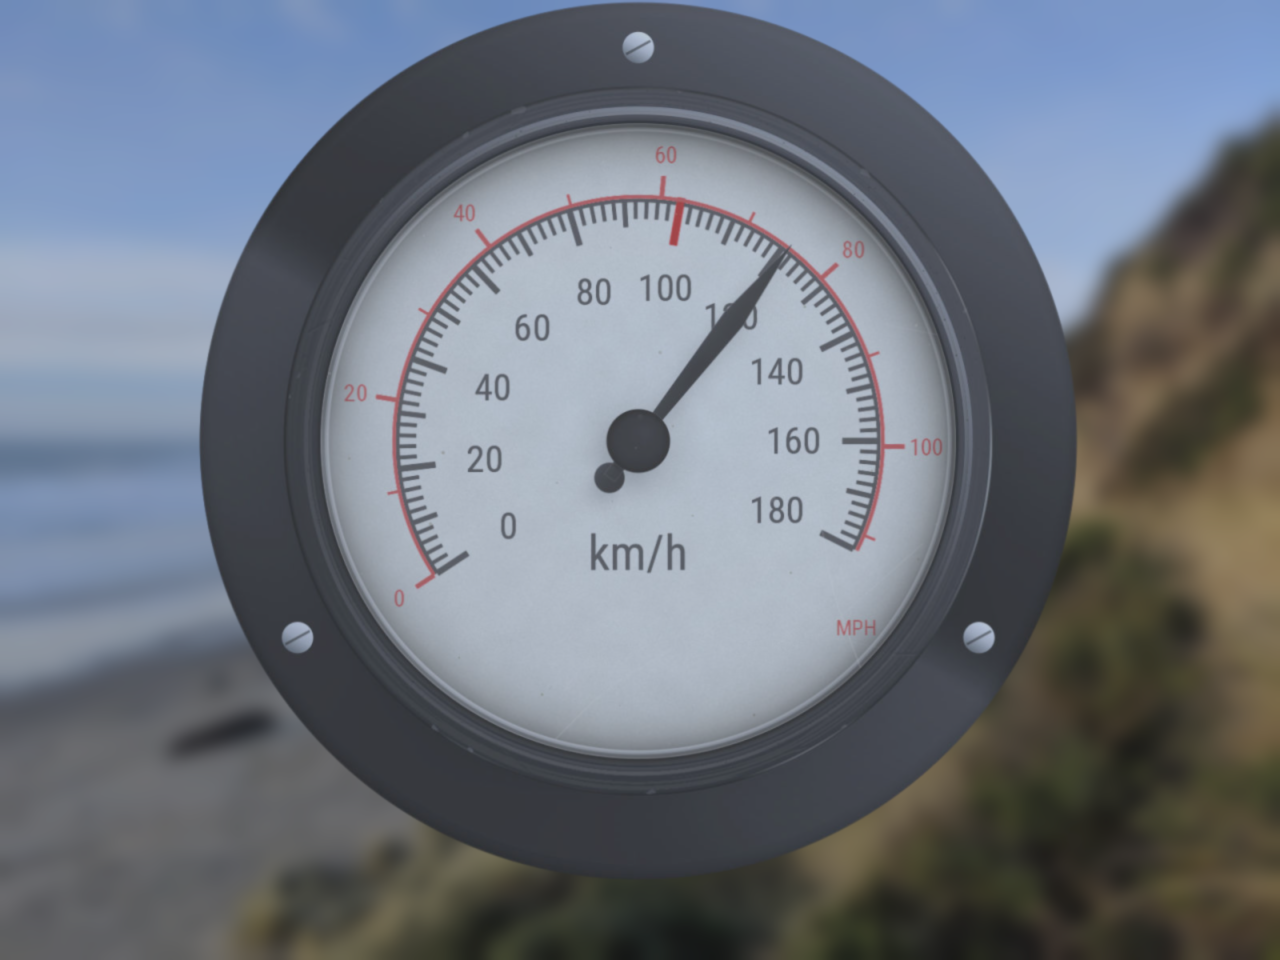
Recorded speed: 121 km/h
